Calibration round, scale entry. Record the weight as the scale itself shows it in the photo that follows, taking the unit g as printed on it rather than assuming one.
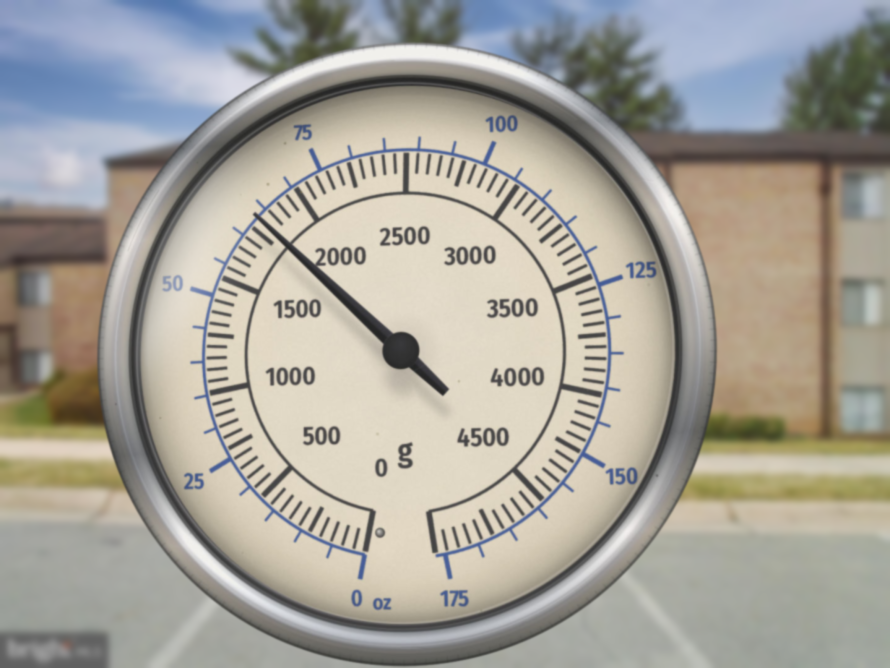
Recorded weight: 1800 g
